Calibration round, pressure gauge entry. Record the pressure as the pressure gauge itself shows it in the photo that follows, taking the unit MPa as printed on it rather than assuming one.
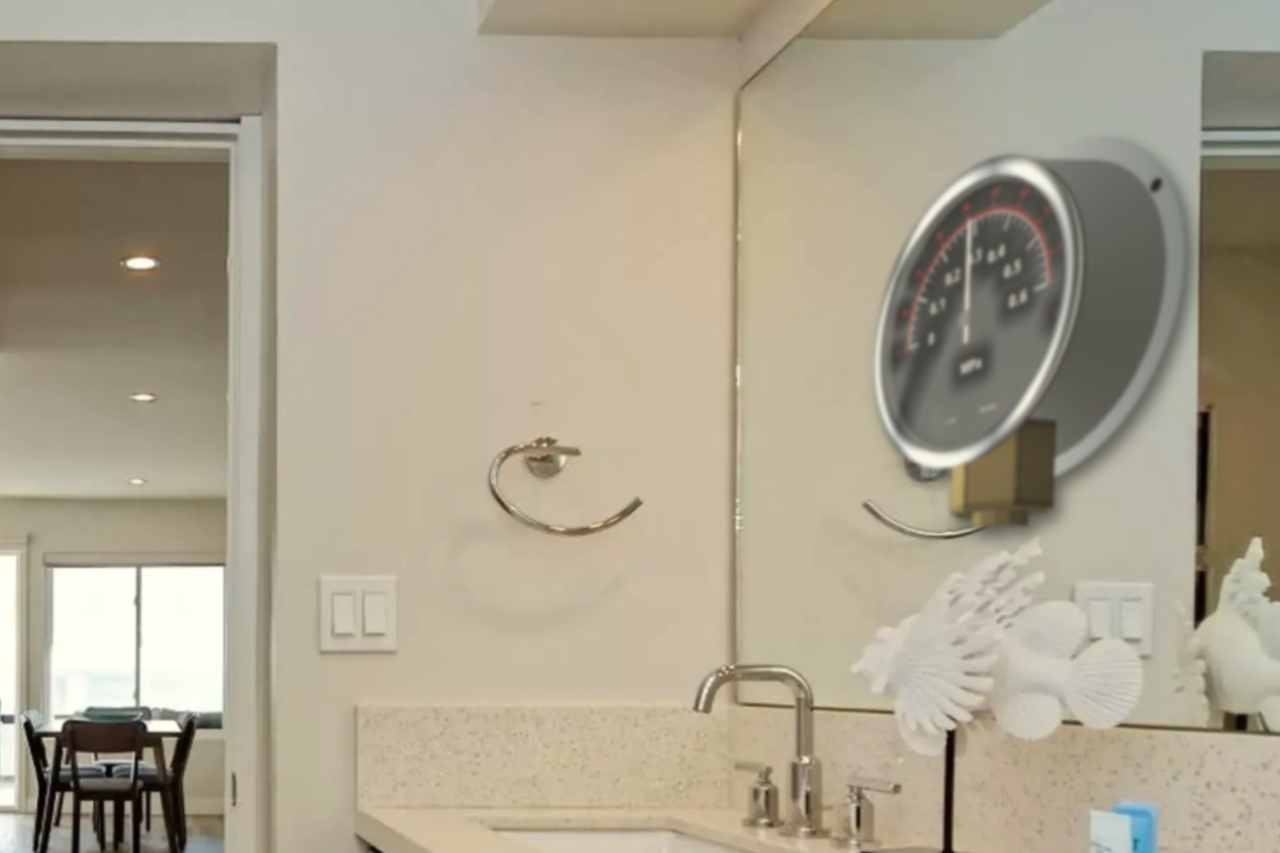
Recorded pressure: 0.3 MPa
